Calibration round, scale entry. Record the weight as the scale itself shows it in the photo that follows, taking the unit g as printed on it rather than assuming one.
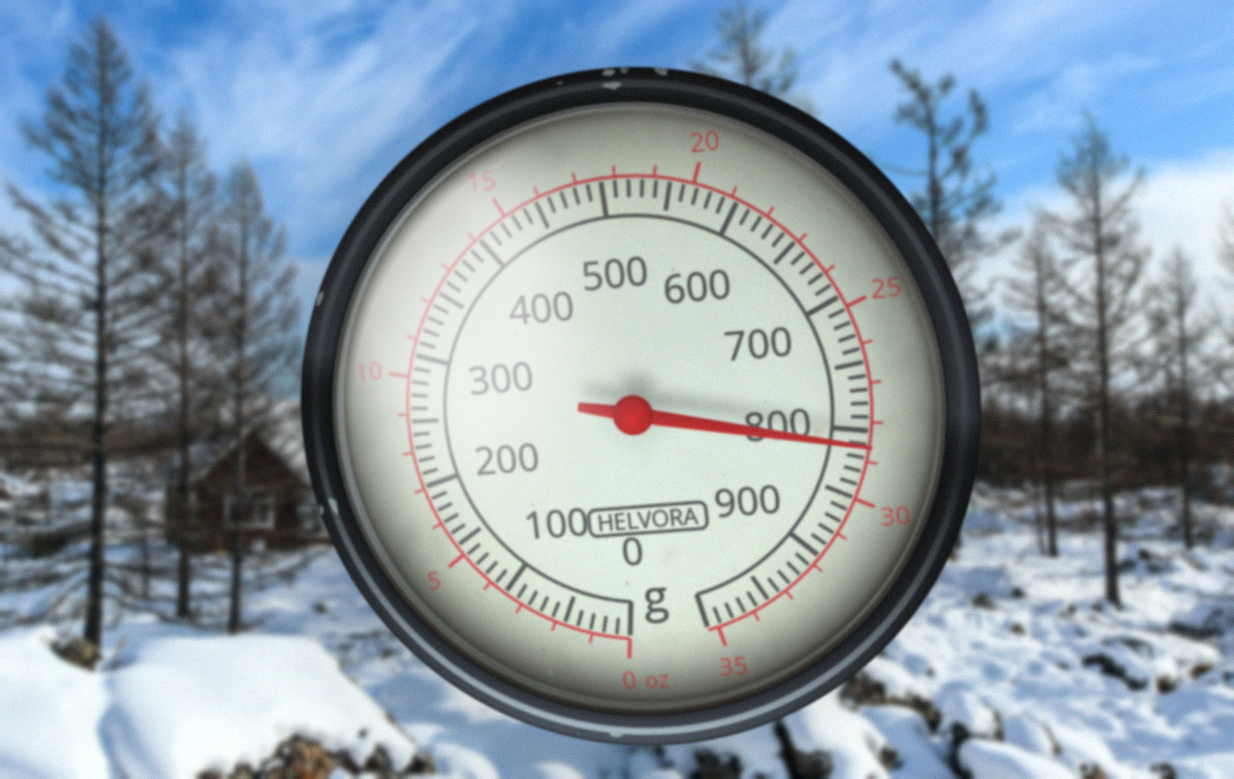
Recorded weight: 810 g
